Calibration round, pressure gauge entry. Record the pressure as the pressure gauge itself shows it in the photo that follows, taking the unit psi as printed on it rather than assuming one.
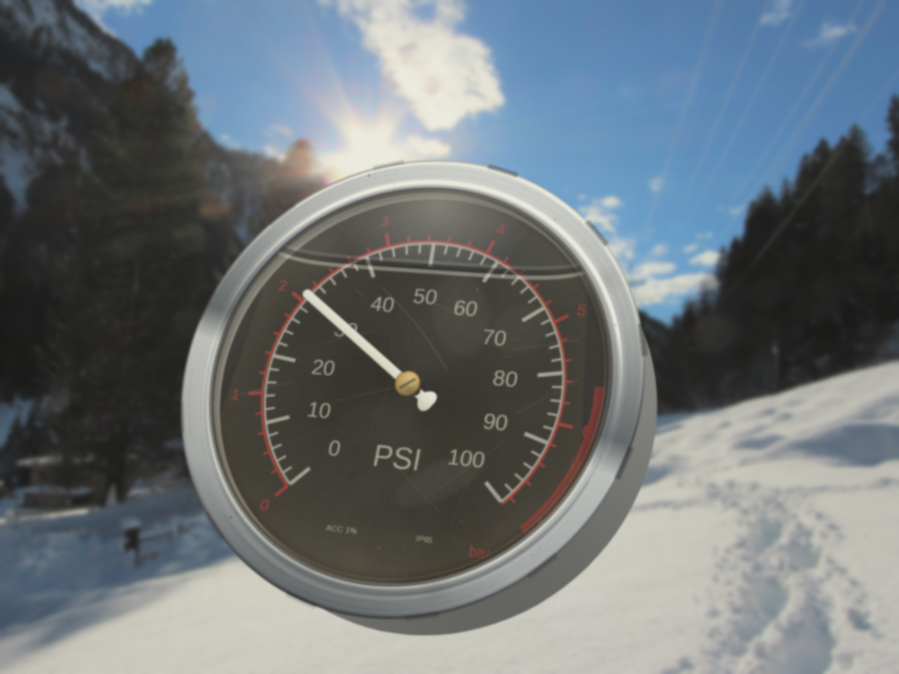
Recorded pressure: 30 psi
